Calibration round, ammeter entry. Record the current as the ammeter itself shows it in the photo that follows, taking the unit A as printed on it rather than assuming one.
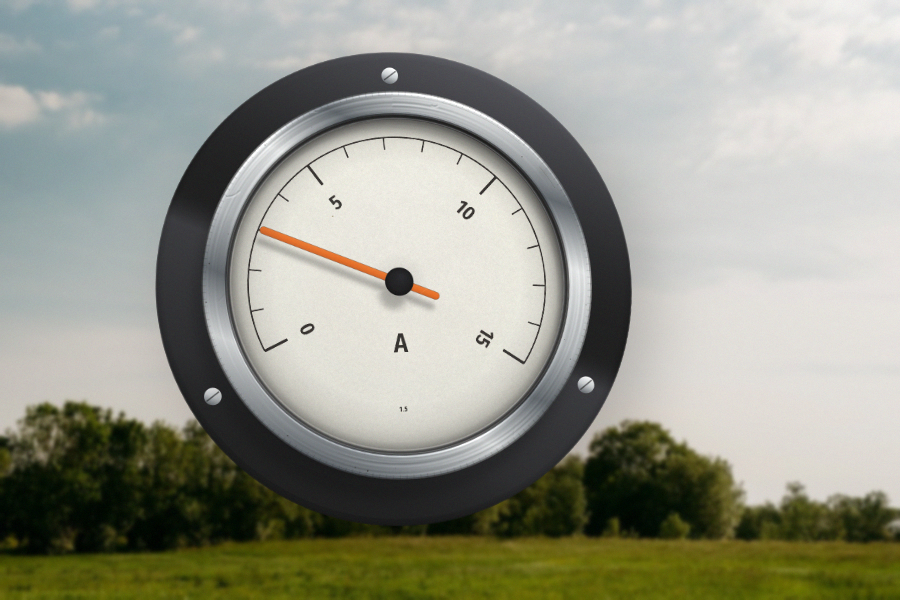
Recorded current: 3 A
